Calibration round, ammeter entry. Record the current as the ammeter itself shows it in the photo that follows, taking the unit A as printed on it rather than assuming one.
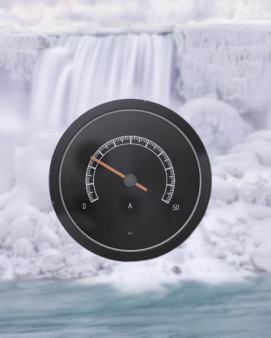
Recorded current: 12.5 A
